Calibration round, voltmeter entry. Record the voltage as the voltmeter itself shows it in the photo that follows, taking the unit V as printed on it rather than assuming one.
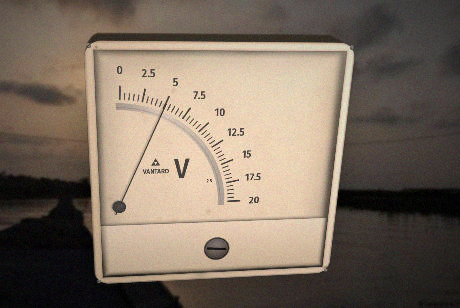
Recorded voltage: 5 V
